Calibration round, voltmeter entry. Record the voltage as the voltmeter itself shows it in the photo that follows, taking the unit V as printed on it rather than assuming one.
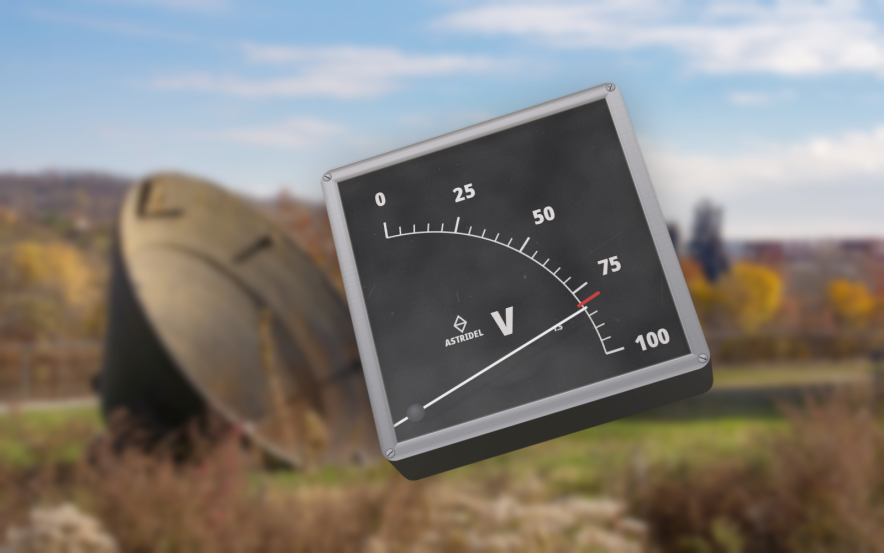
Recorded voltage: 82.5 V
